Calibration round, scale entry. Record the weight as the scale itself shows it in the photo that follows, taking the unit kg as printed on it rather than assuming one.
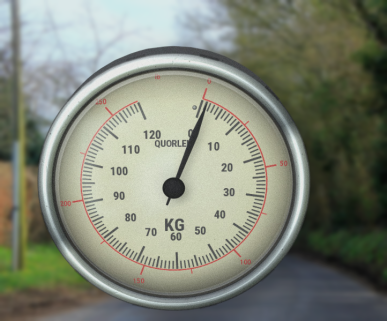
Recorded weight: 1 kg
